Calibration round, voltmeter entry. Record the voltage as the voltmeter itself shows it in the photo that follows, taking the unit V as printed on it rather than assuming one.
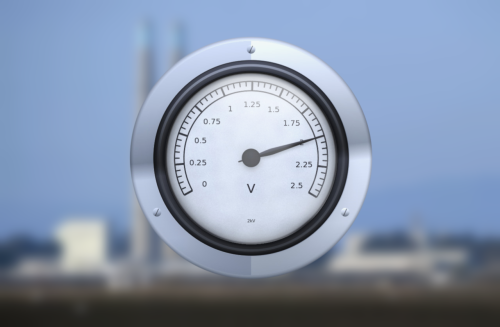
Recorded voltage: 2 V
